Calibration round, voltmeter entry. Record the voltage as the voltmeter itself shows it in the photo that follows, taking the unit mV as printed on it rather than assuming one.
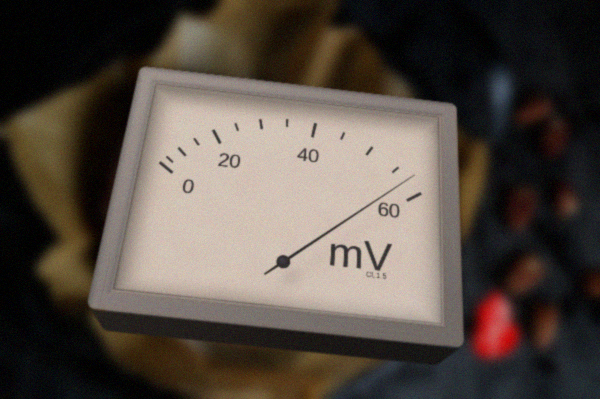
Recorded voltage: 57.5 mV
